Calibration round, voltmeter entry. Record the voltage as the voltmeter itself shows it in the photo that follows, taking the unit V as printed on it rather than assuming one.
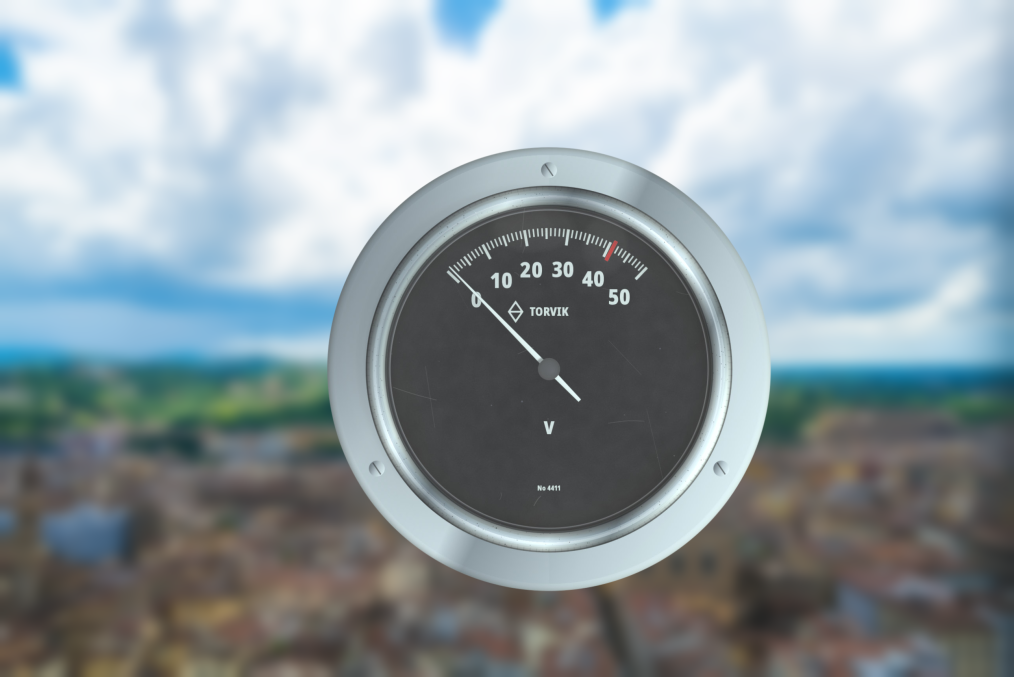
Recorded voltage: 1 V
